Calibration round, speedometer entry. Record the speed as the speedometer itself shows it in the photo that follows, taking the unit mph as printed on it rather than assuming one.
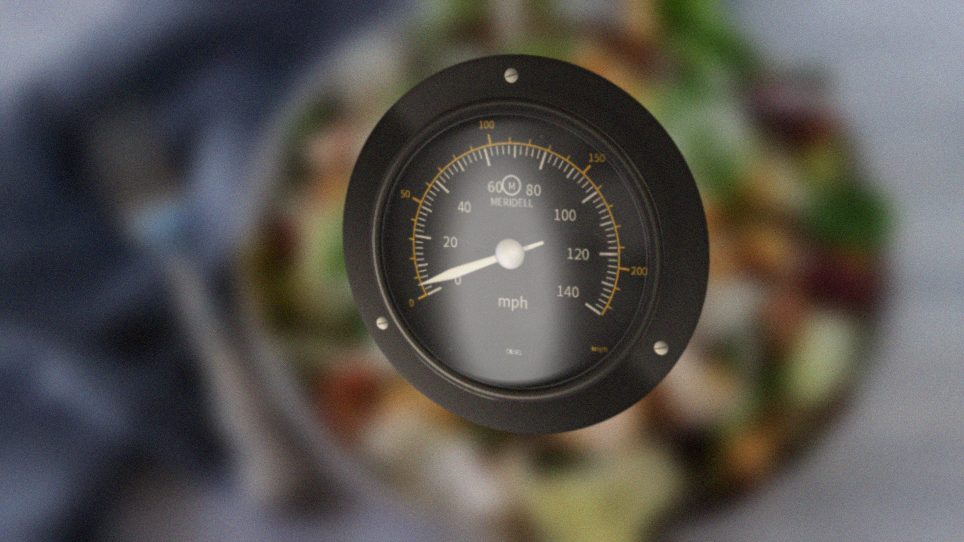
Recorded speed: 4 mph
